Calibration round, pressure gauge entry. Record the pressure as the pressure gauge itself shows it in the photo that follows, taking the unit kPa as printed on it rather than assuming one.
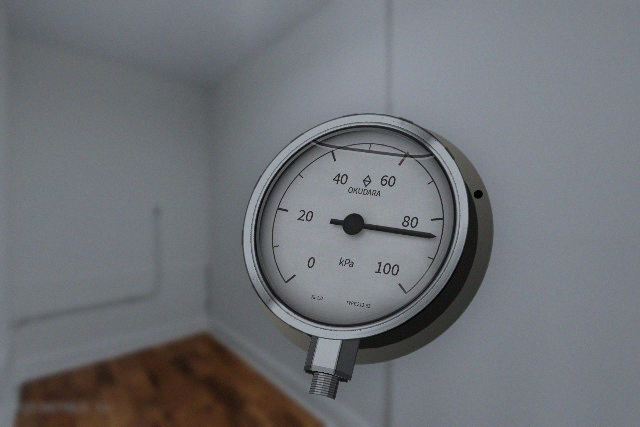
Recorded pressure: 85 kPa
